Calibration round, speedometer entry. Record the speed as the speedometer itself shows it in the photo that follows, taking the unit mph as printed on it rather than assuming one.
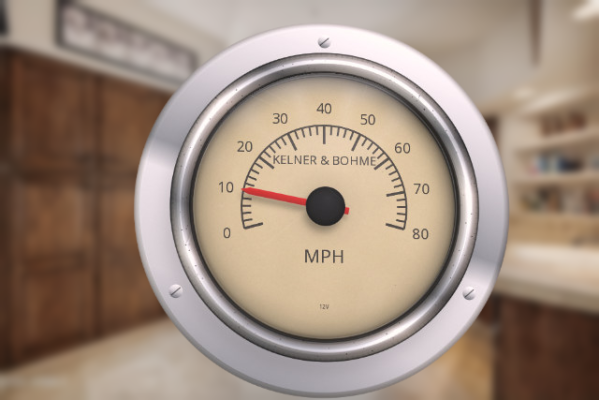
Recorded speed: 10 mph
